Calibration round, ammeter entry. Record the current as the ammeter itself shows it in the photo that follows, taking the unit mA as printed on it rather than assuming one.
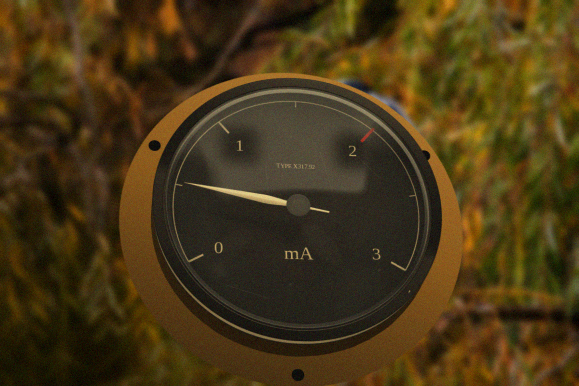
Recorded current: 0.5 mA
